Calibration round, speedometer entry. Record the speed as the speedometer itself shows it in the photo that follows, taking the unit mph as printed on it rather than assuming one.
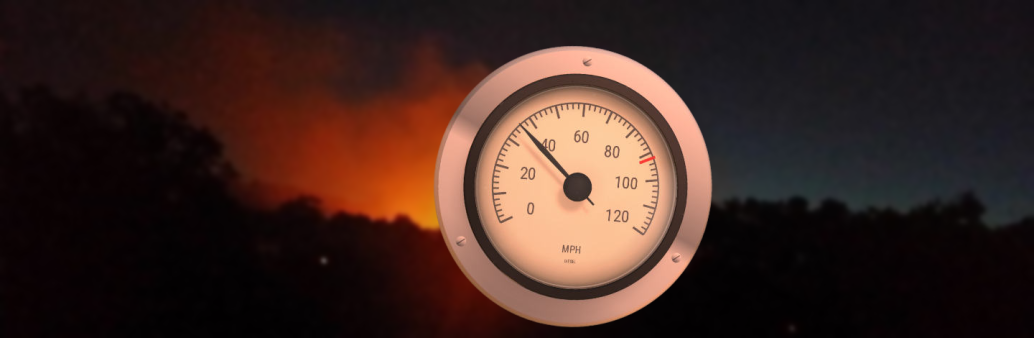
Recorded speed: 36 mph
